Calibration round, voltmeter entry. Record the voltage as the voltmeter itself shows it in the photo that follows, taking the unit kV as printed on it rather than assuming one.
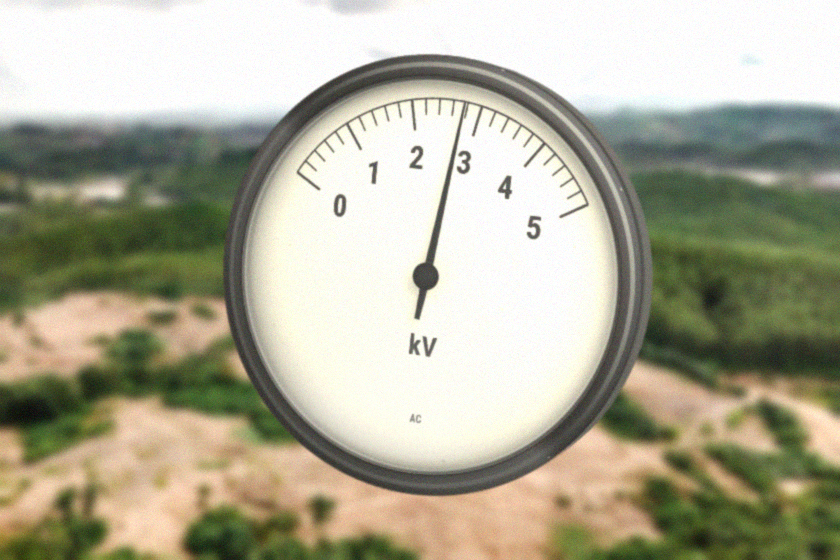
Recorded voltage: 2.8 kV
